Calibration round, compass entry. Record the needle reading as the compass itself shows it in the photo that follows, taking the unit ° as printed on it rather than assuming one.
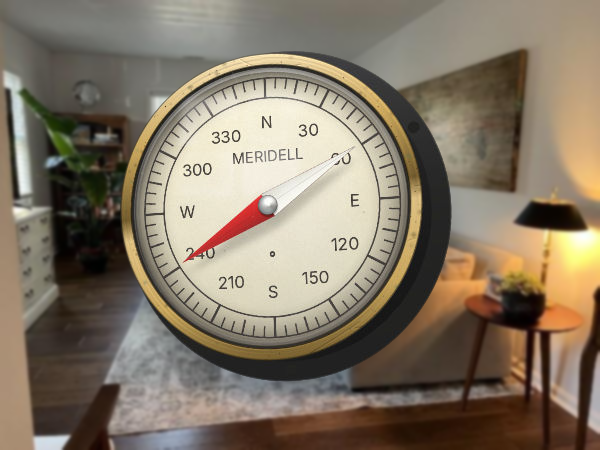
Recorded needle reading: 240 °
